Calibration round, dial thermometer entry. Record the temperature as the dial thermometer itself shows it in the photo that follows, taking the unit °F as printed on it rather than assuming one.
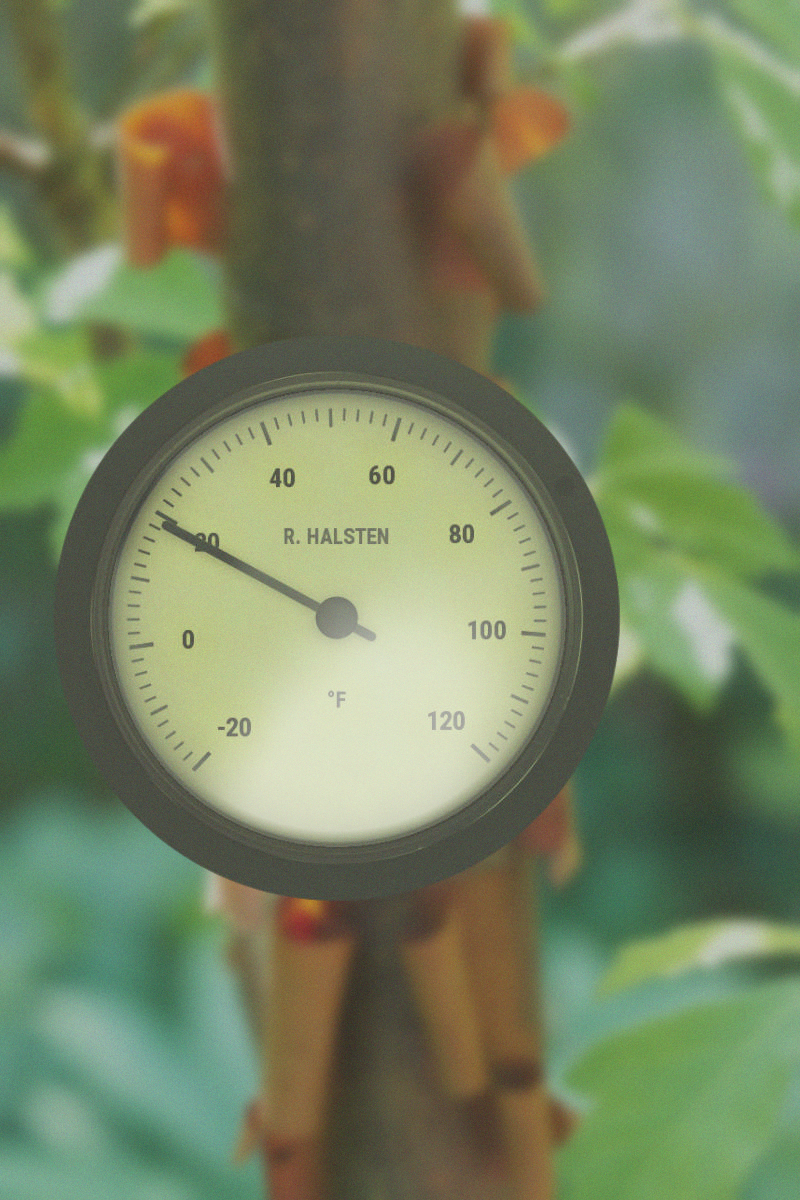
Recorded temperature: 19 °F
